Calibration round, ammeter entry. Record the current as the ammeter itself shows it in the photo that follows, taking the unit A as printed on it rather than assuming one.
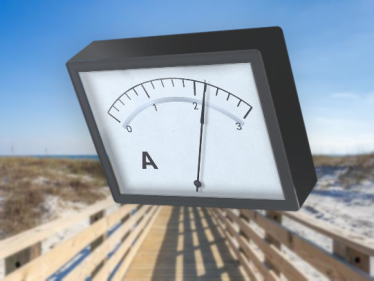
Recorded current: 2.2 A
